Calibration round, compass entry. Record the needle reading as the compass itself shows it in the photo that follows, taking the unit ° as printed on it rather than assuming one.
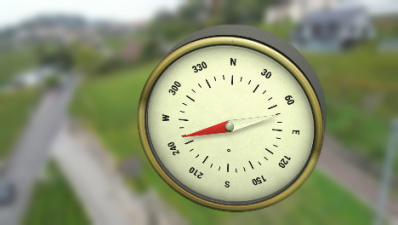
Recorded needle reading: 250 °
